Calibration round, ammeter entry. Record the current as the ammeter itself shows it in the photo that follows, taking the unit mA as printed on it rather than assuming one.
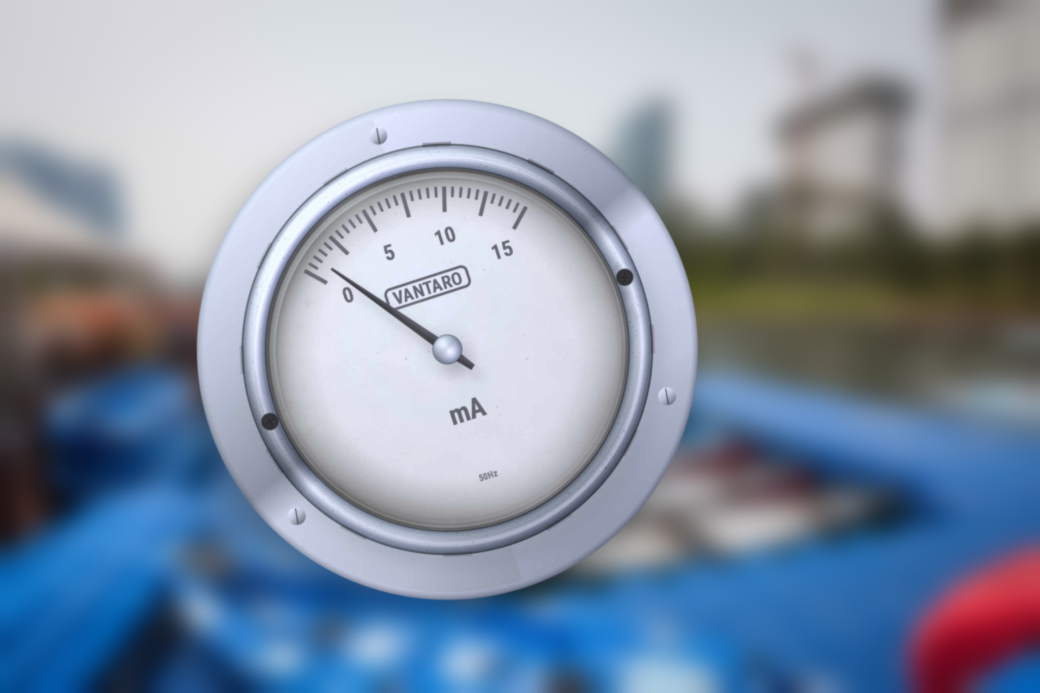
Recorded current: 1 mA
